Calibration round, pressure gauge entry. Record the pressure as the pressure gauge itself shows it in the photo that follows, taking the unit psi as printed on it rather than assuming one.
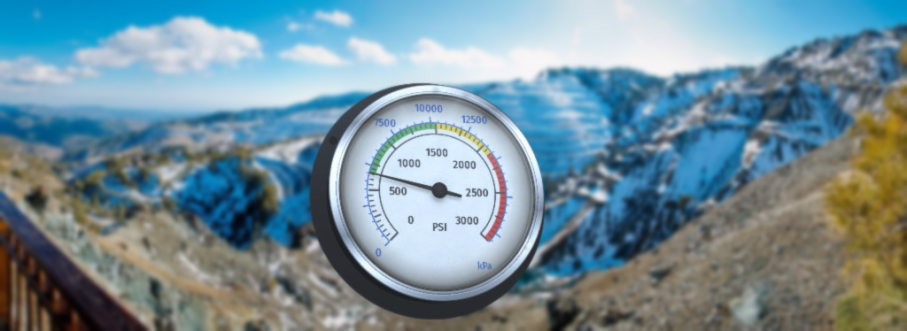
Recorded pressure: 650 psi
